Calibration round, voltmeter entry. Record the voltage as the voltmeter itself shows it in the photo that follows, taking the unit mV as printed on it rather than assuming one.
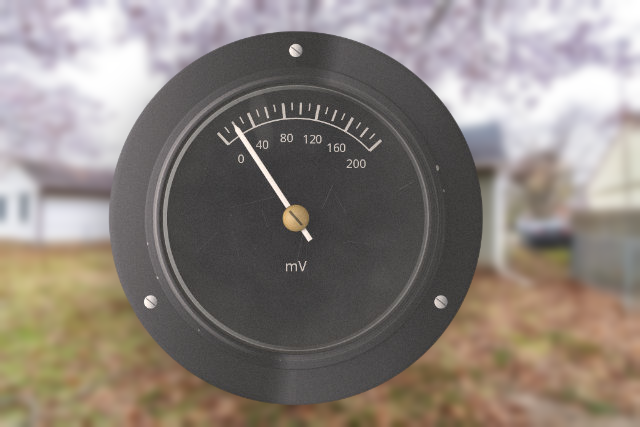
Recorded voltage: 20 mV
